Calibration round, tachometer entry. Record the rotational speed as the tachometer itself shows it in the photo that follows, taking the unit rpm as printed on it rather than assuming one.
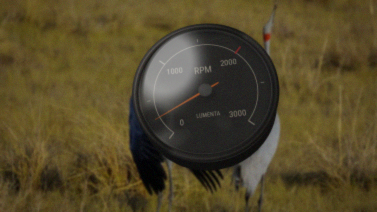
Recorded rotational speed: 250 rpm
